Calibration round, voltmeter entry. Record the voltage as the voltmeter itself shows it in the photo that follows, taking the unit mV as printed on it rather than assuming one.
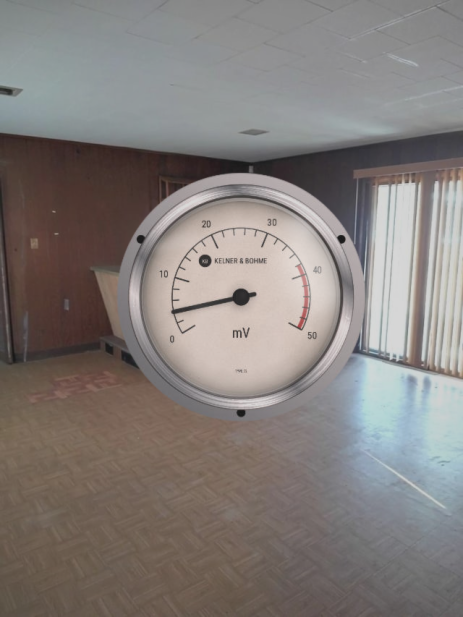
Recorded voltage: 4 mV
